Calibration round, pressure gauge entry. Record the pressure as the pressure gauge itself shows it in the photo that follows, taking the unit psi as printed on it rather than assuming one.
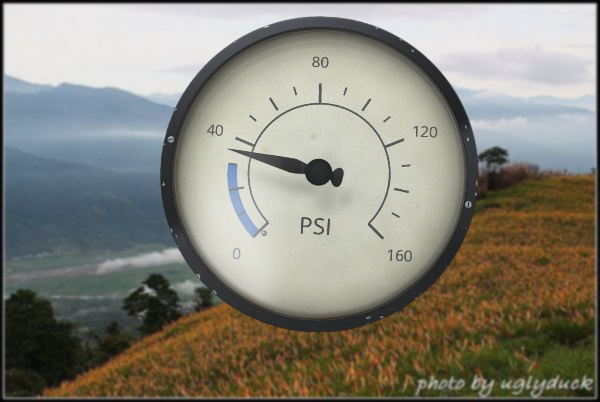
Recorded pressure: 35 psi
